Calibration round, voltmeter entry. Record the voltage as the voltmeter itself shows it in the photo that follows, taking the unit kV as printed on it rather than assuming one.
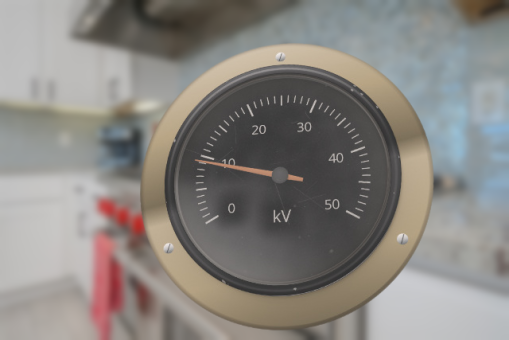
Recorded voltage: 9 kV
